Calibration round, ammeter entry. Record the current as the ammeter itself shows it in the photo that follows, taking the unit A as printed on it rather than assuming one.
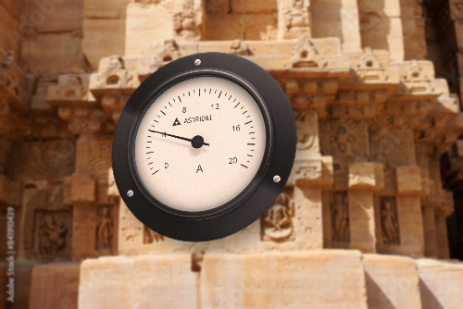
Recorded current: 4 A
